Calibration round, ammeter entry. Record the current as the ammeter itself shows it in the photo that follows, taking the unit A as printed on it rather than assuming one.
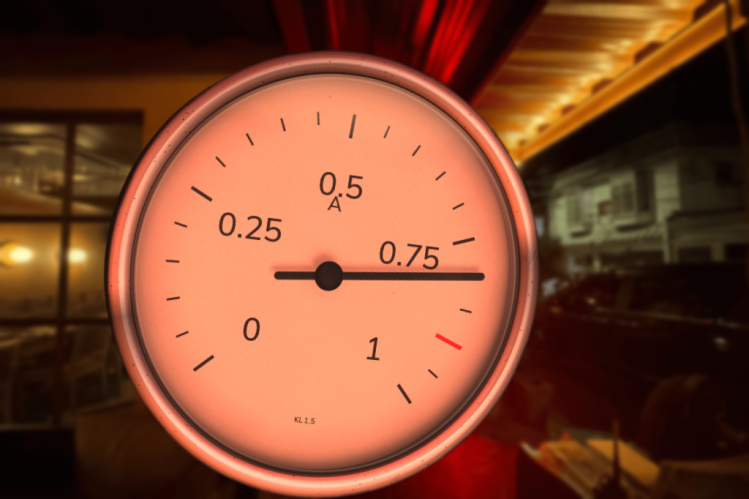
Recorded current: 0.8 A
